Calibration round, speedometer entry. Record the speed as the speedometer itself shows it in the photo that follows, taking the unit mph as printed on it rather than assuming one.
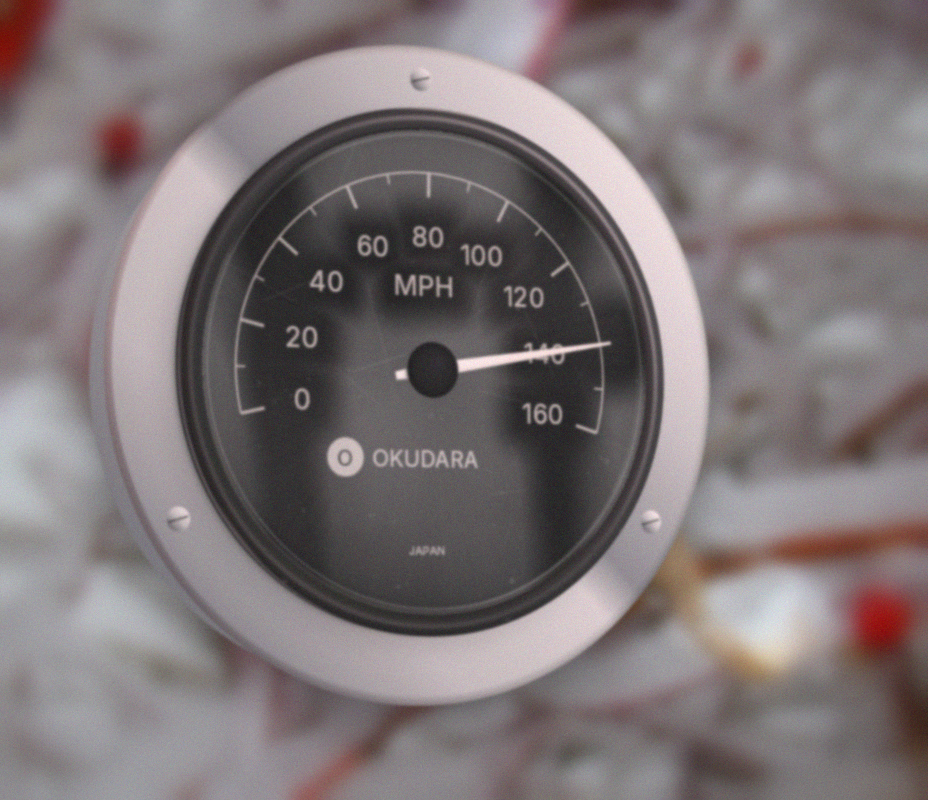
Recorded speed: 140 mph
